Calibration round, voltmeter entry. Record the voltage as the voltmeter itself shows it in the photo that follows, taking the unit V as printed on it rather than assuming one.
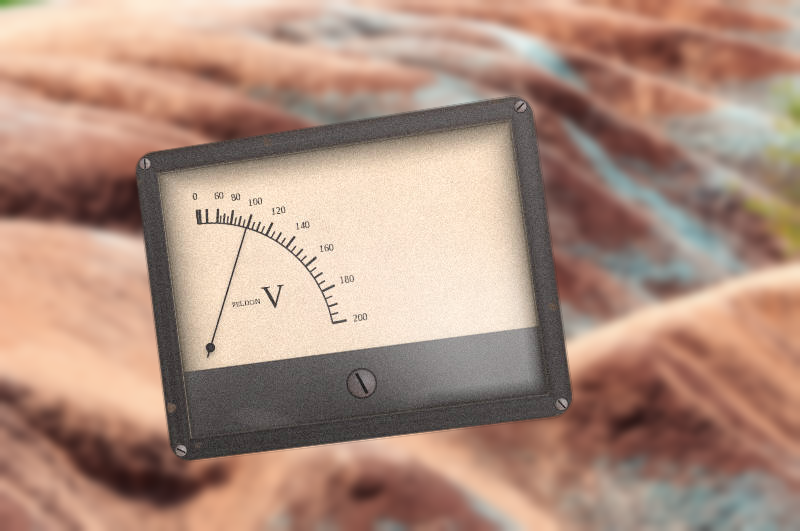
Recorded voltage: 100 V
